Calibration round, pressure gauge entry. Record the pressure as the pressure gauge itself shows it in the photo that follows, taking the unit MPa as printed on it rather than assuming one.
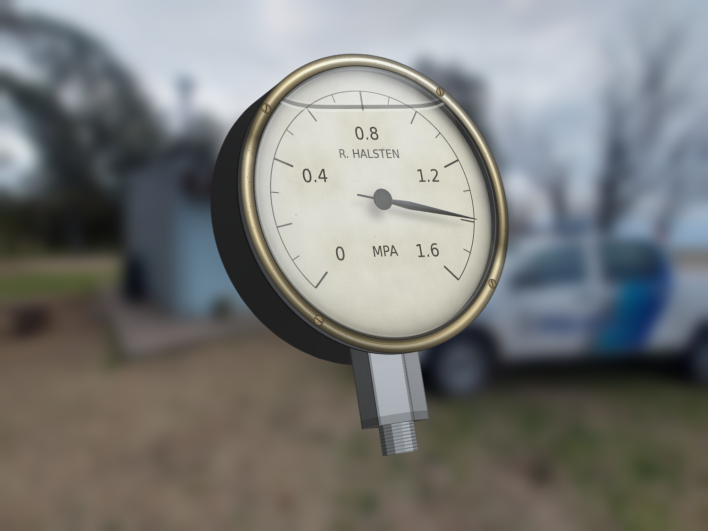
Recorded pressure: 1.4 MPa
